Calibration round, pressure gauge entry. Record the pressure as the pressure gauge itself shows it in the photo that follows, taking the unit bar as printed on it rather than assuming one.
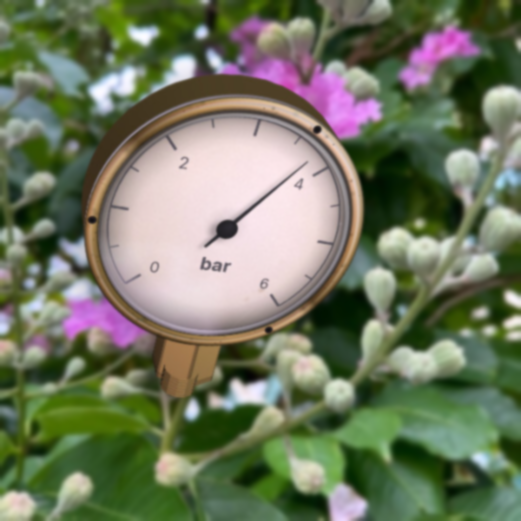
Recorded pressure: 3.75 bar
